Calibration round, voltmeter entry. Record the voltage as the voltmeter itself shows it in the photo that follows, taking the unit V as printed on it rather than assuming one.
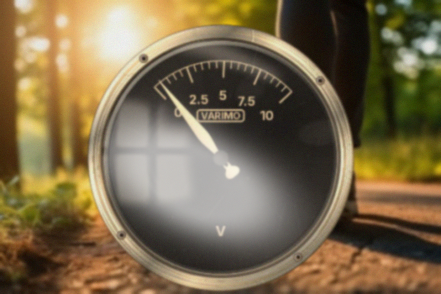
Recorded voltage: 0.5 V
